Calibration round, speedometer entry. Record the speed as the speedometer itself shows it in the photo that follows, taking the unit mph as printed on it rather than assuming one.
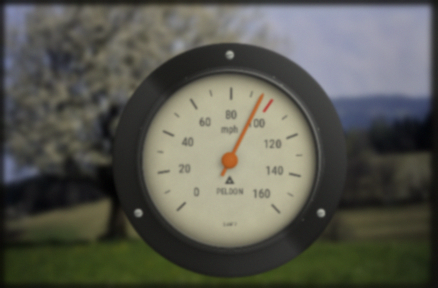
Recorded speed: 95 mph
